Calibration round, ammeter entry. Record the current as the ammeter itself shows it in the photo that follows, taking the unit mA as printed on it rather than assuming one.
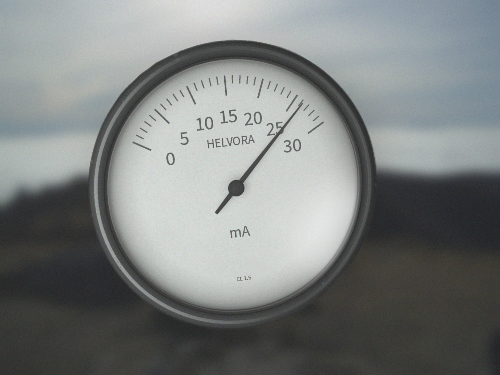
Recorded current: 26 mA
